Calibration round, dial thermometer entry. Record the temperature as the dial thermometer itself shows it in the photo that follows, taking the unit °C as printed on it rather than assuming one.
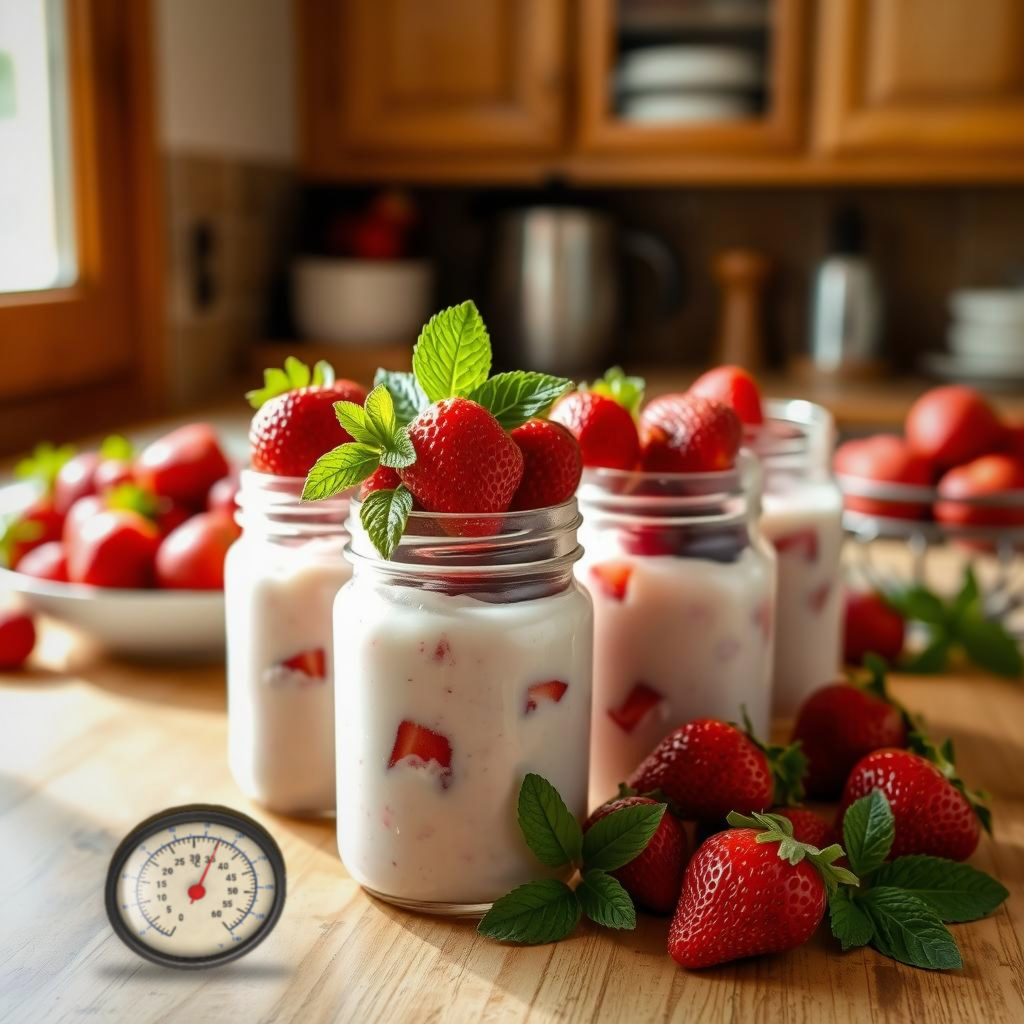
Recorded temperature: 35 °C
